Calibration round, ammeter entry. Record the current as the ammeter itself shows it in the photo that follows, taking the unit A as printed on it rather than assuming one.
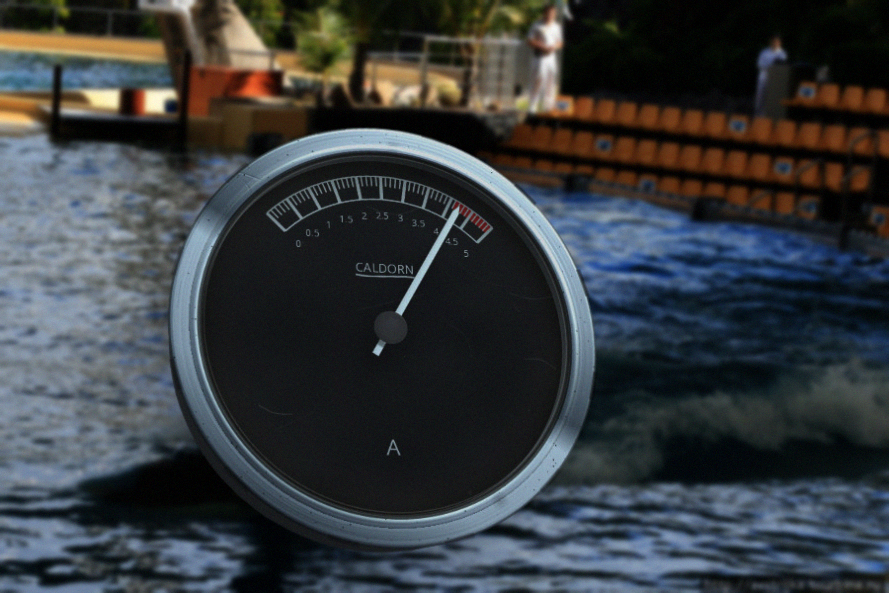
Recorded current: 4.2 A
